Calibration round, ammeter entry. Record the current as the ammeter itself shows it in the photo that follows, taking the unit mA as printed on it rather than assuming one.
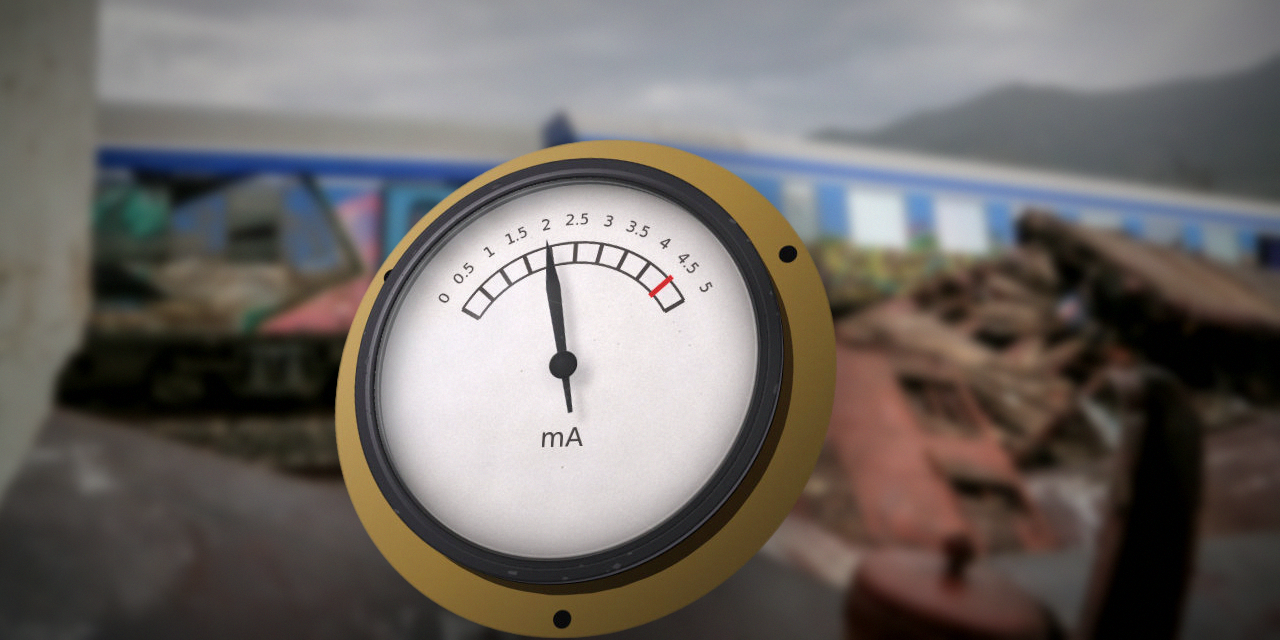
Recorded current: 2 mA
